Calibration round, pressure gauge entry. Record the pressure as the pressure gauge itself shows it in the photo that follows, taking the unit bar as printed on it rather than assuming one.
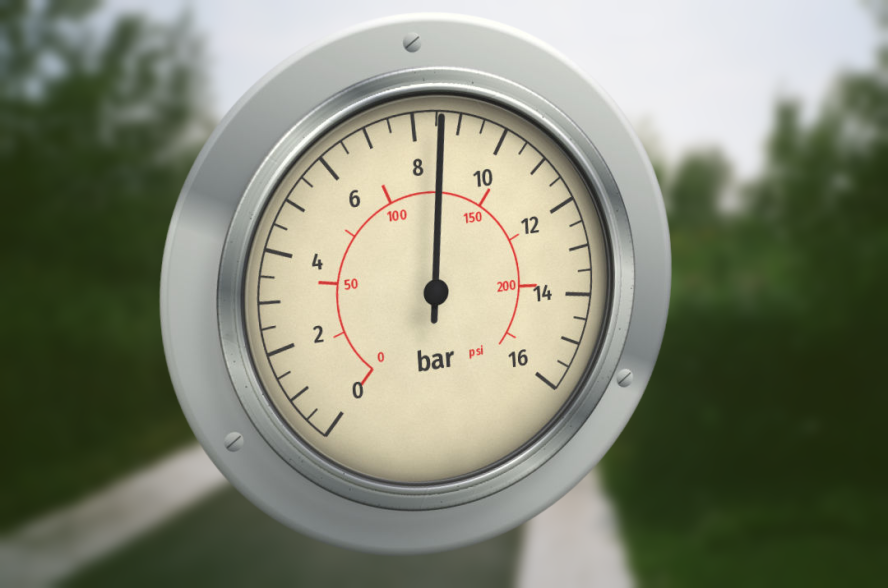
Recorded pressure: 8.5 bar
